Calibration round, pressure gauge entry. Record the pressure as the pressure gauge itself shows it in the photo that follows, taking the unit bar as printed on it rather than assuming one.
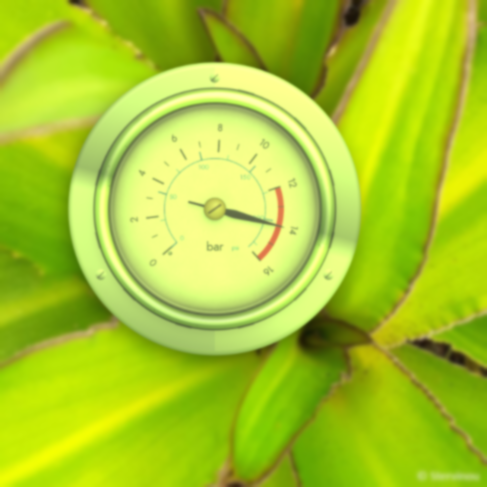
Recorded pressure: 14 bar
